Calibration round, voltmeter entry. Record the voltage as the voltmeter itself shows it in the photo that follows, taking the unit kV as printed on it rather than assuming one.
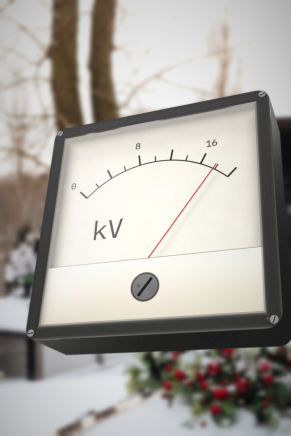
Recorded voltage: 18 kV
